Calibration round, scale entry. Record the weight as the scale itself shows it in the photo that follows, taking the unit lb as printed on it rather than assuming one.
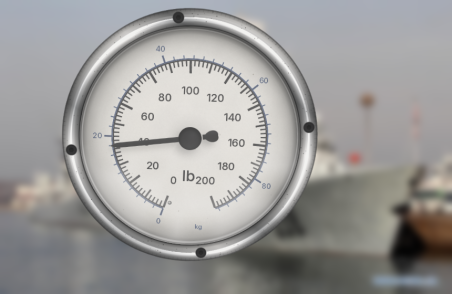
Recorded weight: 40 lb
